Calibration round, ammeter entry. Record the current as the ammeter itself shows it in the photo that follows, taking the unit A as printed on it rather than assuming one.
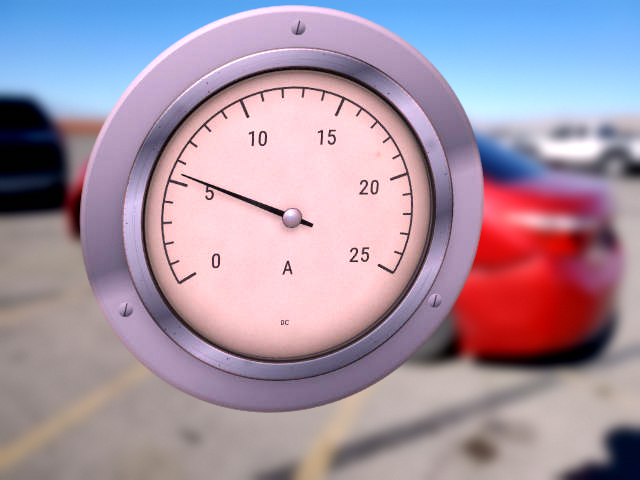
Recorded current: 5.5 A
